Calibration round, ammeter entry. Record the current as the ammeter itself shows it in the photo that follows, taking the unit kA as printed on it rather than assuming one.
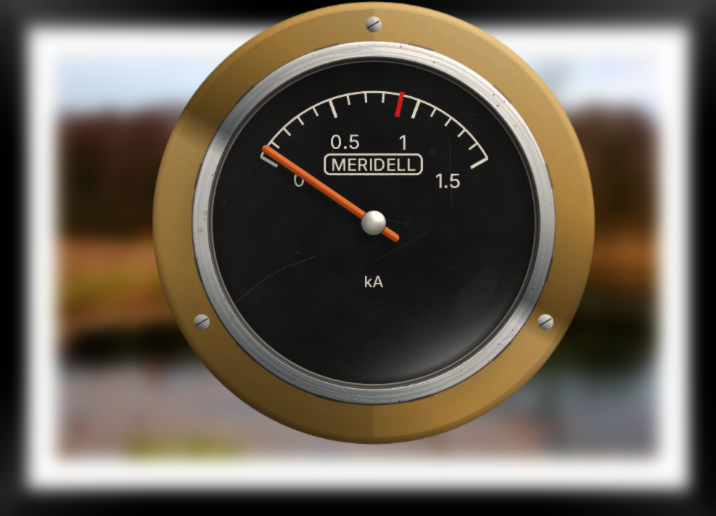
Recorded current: 0.05 kA
